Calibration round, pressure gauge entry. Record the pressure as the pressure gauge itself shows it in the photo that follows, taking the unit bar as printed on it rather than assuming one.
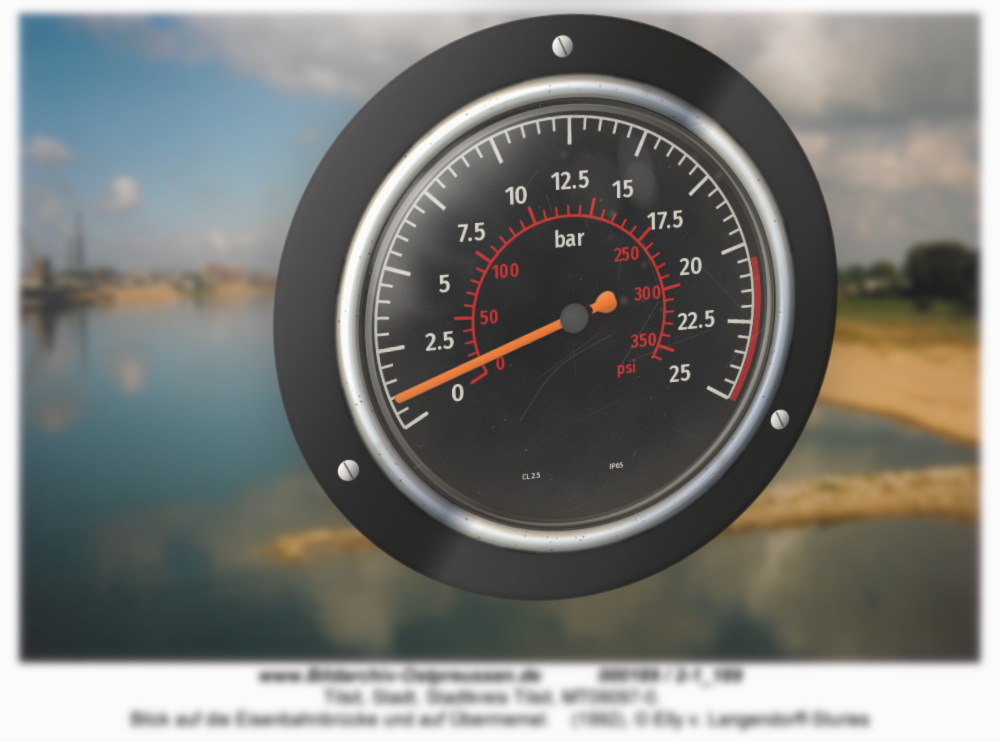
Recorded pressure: 1 bar
